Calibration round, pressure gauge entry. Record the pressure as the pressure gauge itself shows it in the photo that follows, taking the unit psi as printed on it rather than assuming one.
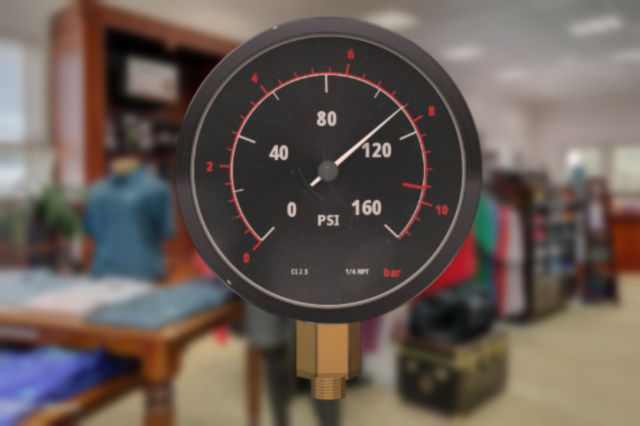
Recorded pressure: 110 psi
